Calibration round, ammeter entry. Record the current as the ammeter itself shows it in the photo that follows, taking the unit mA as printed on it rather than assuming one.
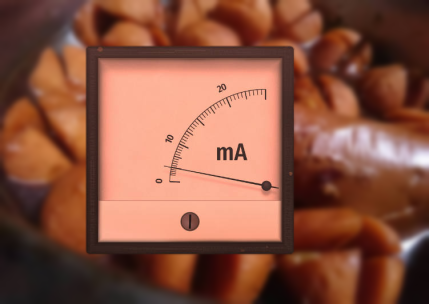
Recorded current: 5 mA
